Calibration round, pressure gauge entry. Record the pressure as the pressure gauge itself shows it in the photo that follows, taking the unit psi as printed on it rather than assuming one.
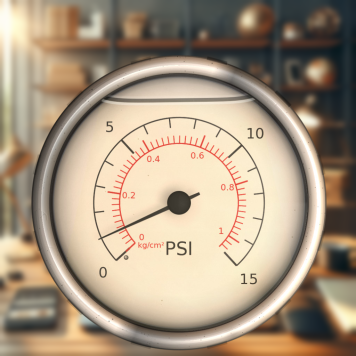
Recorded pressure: 1 psi
